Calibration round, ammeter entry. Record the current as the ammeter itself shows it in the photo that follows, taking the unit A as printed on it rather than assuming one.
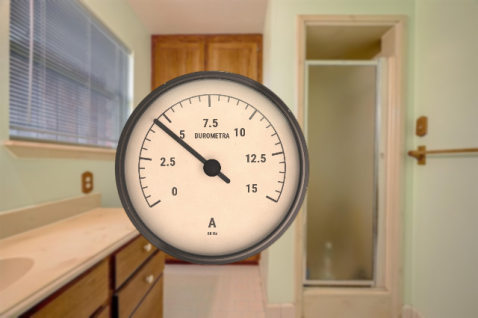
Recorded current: 4.5 A
